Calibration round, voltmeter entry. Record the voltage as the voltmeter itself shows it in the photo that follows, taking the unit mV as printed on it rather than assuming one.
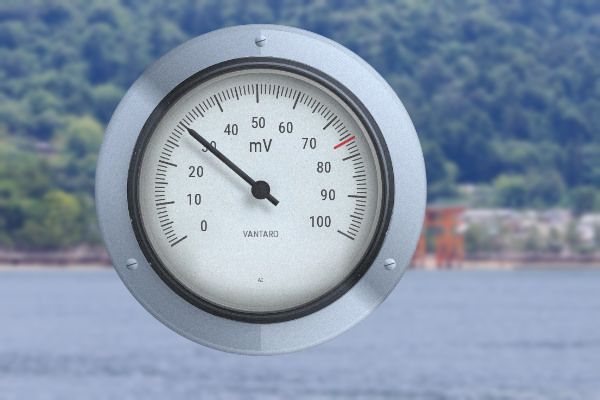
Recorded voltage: 30 mV
